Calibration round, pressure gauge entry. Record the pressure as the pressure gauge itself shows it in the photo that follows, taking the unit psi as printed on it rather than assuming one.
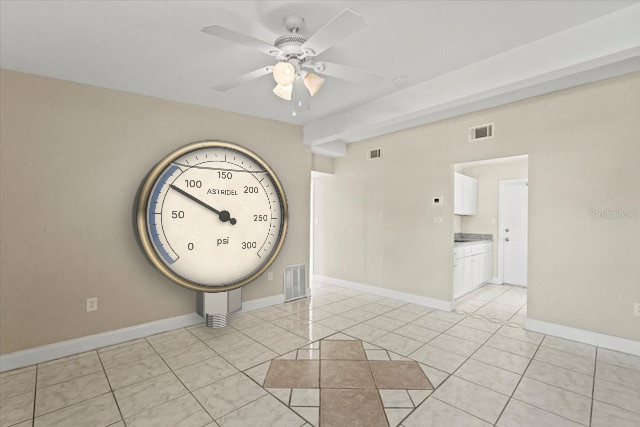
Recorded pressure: 80 psi
